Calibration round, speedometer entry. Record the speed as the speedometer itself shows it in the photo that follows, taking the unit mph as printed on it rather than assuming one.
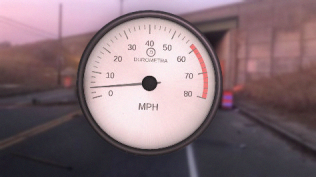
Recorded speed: 4 mph
